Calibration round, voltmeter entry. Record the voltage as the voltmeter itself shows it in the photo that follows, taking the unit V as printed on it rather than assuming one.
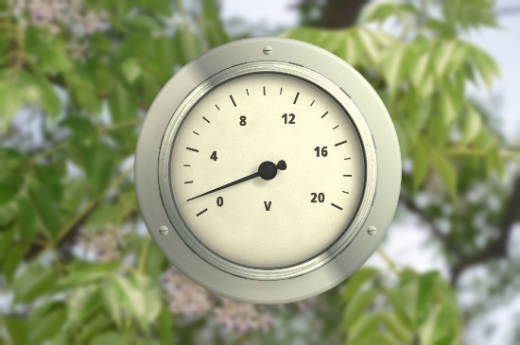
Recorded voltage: 1 V
